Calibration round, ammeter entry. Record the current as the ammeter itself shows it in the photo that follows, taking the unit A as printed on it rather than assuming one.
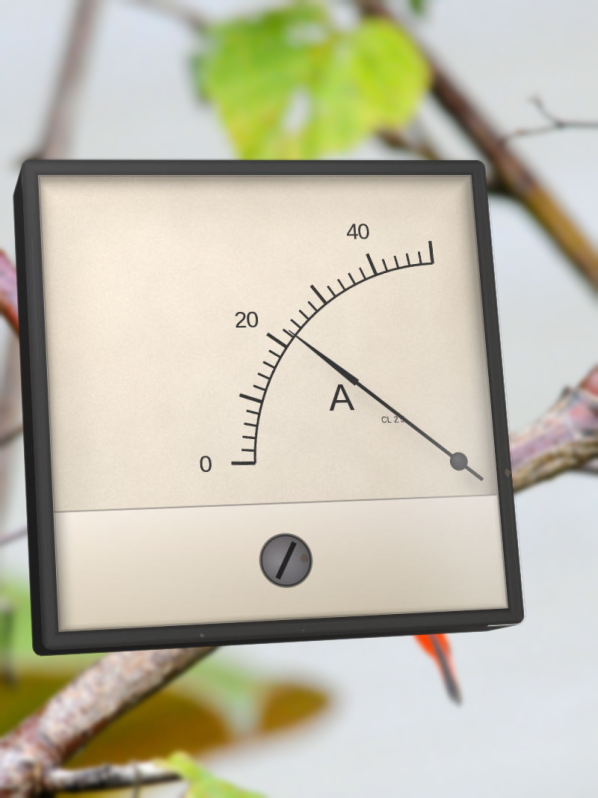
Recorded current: 22 A
